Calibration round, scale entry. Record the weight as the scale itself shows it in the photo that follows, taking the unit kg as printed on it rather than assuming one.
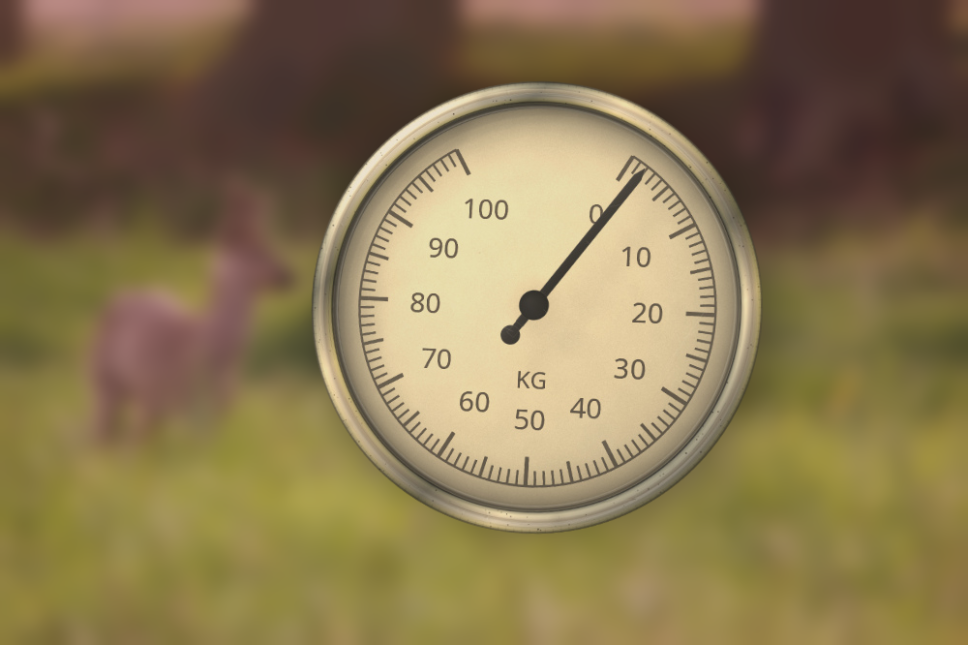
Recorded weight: 2 kg
